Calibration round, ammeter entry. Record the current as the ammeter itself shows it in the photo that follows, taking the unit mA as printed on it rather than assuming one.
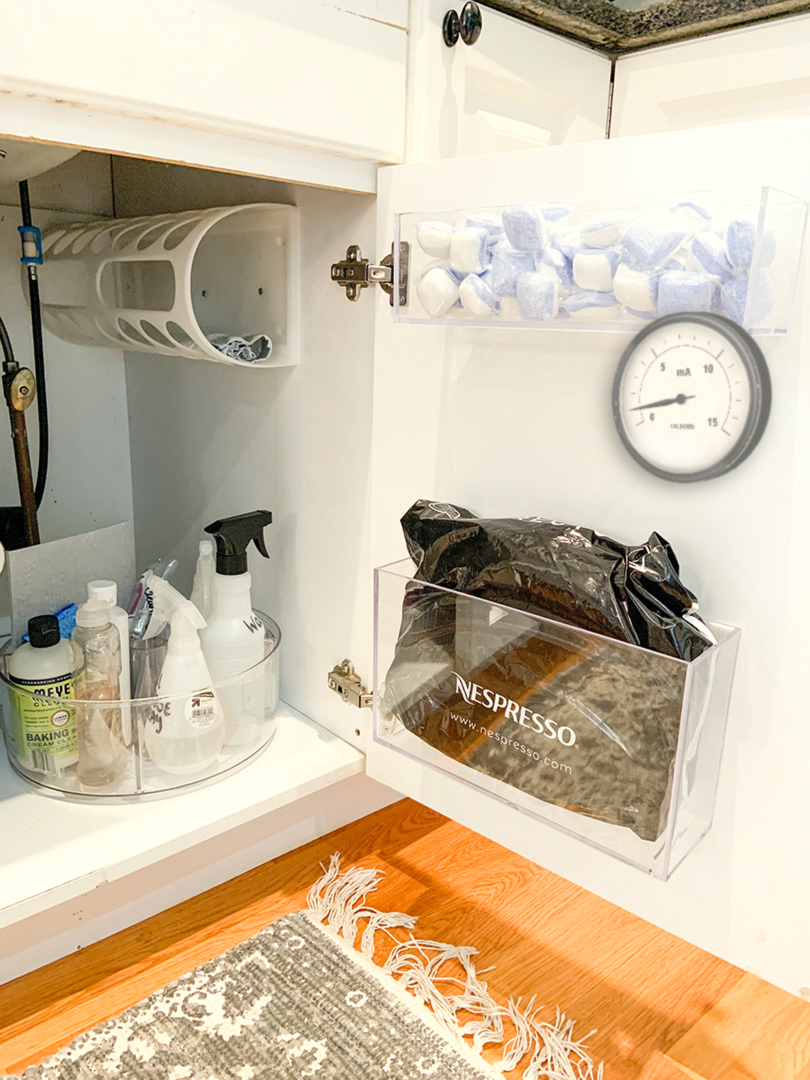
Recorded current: 1 mA
